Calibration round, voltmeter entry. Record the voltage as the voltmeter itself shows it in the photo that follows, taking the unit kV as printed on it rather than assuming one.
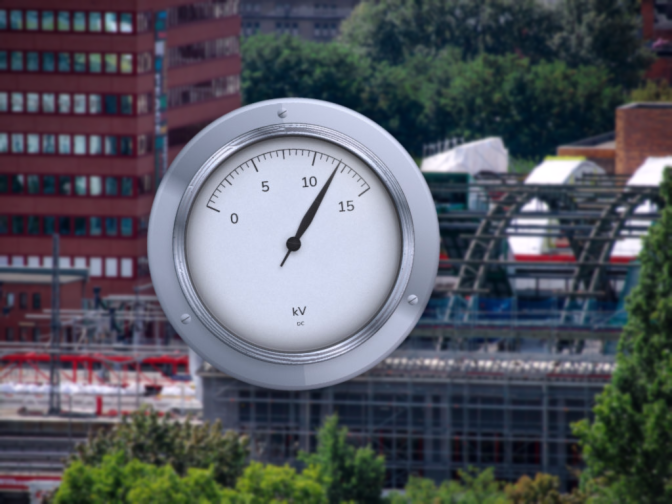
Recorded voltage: 12 kV
